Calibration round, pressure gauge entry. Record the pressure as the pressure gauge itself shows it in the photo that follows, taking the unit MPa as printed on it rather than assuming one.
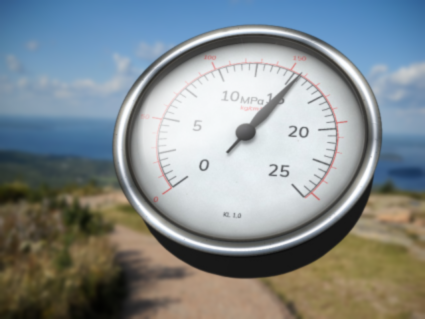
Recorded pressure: 15.5 MPa
